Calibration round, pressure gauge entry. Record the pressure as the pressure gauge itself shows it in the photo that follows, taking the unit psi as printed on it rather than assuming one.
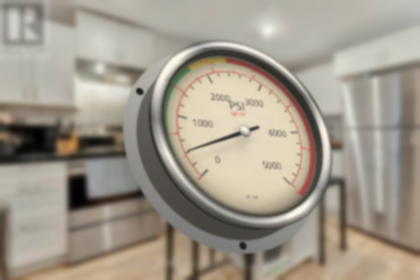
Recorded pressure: 400 psi
